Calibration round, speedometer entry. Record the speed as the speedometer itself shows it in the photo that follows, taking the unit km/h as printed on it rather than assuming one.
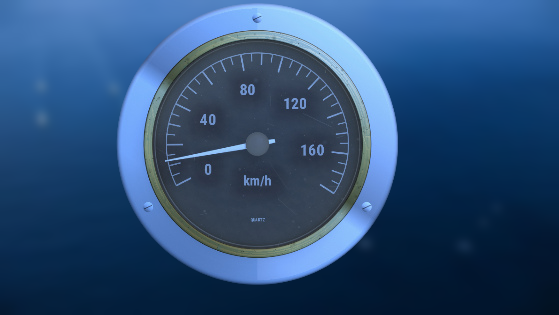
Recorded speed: 12.5 km/h
